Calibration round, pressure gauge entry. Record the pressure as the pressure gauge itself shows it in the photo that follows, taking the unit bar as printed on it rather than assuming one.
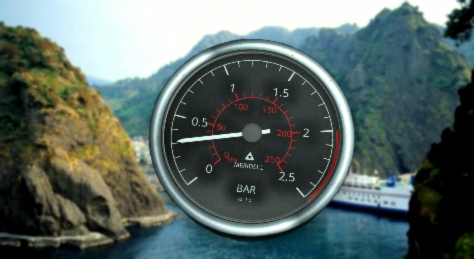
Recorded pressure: 0.3 bar
